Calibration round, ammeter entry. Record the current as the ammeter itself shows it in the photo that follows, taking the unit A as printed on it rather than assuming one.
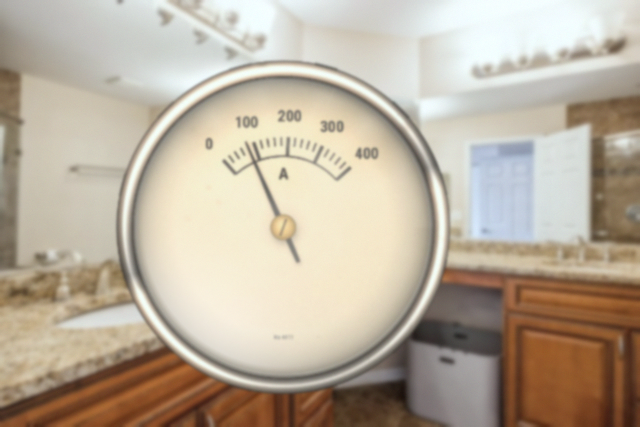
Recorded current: 80 A
